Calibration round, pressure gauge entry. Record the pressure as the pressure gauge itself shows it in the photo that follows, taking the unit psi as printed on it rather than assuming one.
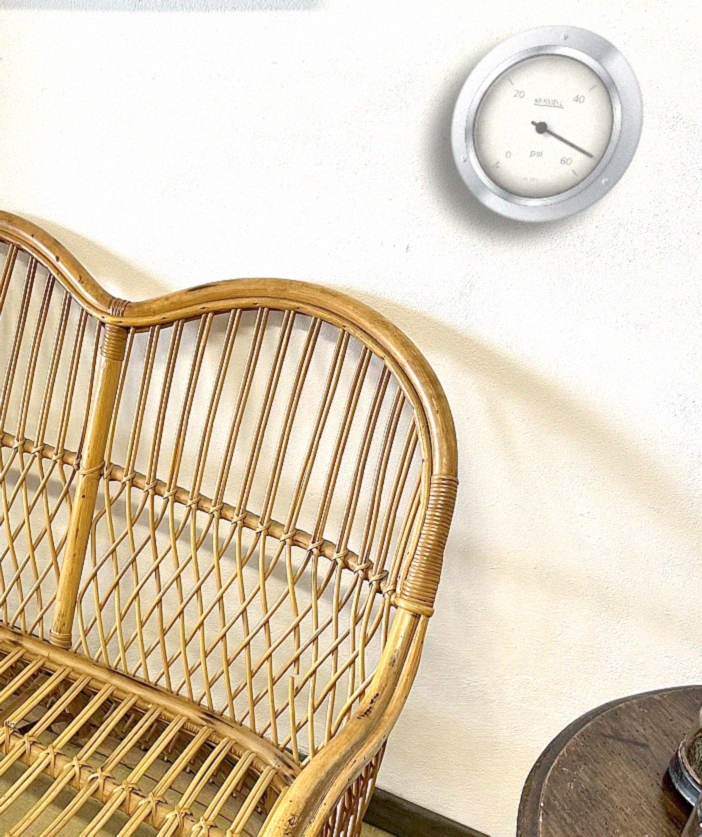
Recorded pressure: 55 psi
